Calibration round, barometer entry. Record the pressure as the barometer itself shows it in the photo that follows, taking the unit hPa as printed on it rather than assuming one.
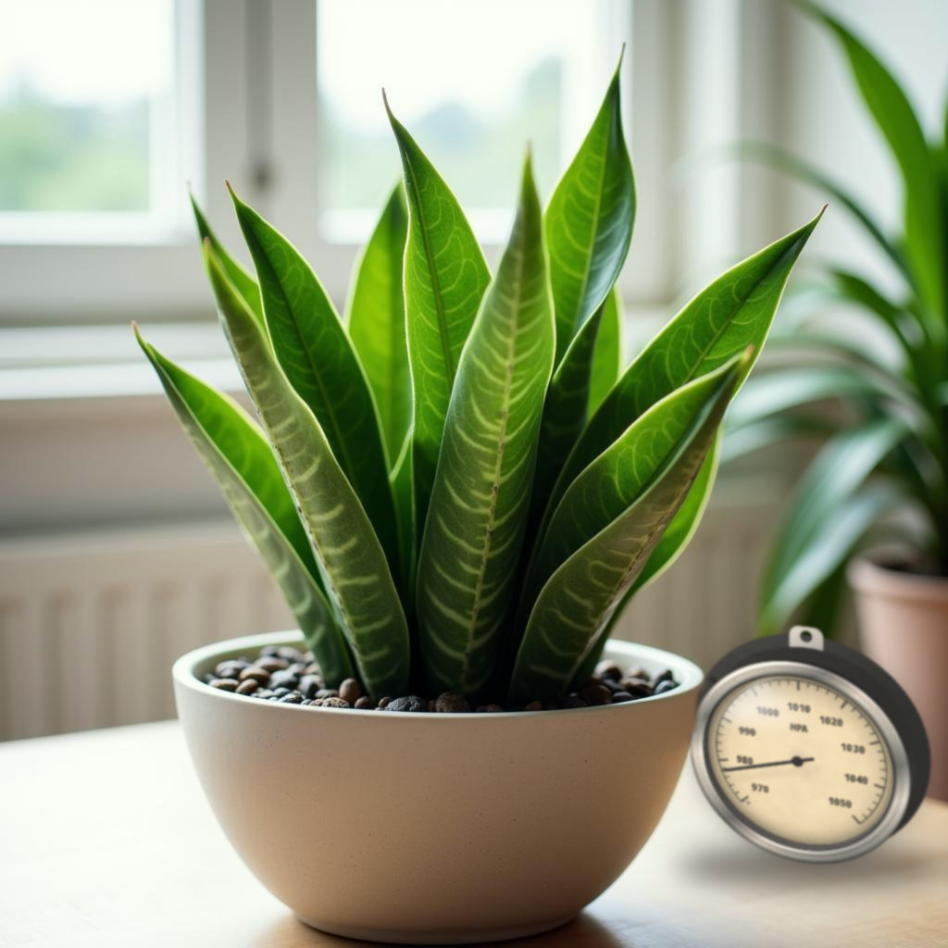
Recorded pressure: 978 hPa
